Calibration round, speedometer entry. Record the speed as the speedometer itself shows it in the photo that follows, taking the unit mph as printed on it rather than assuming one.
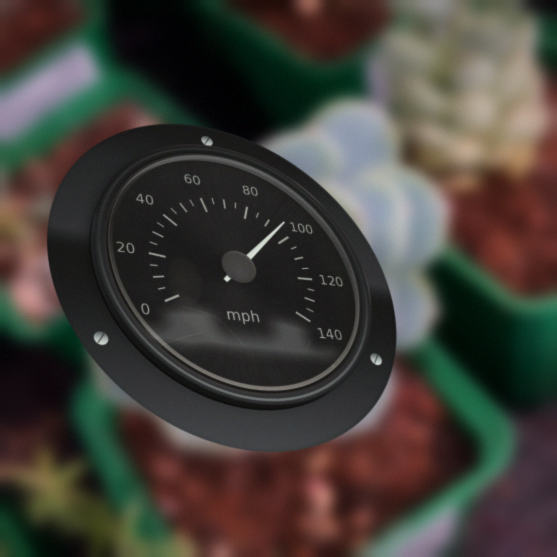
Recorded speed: 95 mph
